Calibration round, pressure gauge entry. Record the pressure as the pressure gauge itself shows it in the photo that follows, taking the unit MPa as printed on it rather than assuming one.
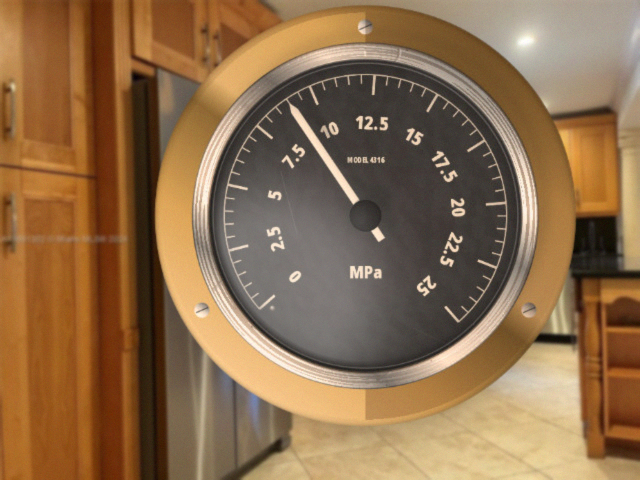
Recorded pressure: 9 MPa
